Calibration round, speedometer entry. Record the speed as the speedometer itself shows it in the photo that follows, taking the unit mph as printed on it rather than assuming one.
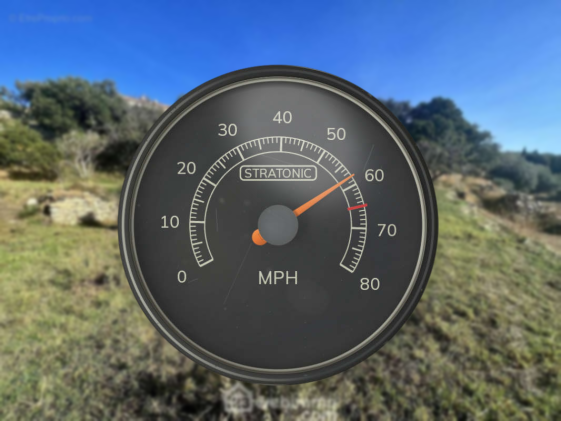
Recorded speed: 58 mph
